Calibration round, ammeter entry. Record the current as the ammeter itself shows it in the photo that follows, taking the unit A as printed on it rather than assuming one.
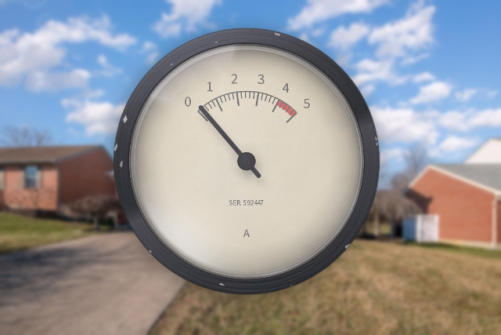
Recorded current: 0.2 A
